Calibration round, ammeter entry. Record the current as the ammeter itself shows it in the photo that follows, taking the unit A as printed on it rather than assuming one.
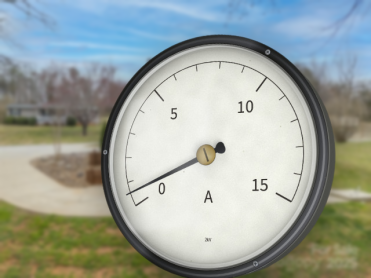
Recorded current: 0.5 A
